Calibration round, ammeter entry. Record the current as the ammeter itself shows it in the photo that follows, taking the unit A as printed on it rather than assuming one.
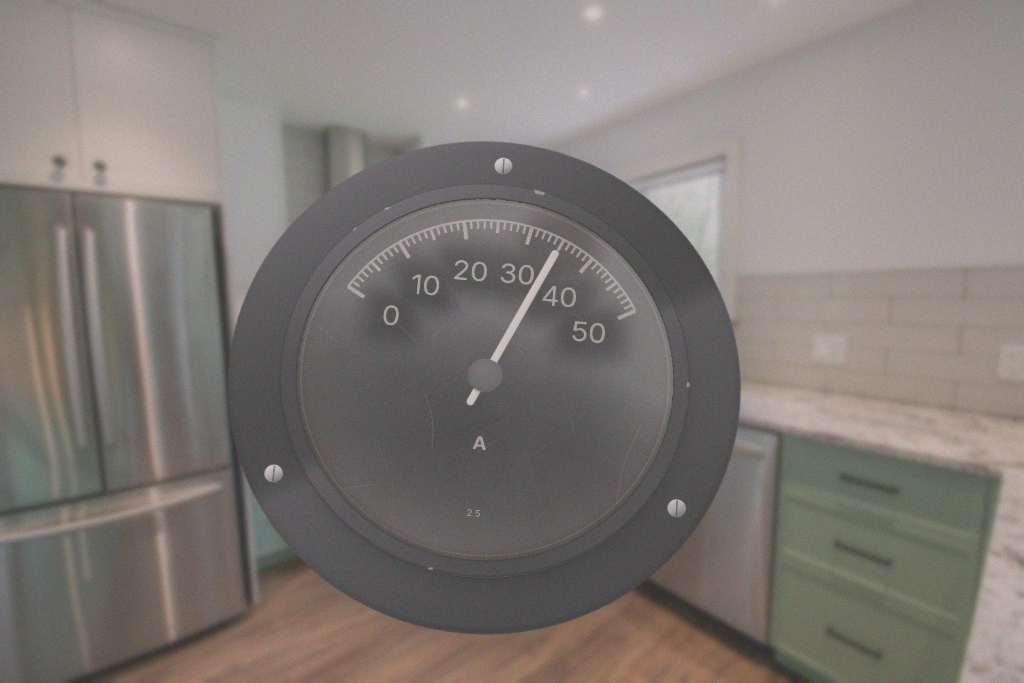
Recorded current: 35 A
